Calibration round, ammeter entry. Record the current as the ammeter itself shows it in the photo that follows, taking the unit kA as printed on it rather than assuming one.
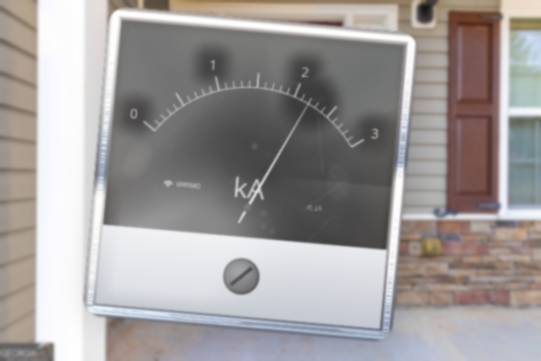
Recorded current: 2.2 kA
